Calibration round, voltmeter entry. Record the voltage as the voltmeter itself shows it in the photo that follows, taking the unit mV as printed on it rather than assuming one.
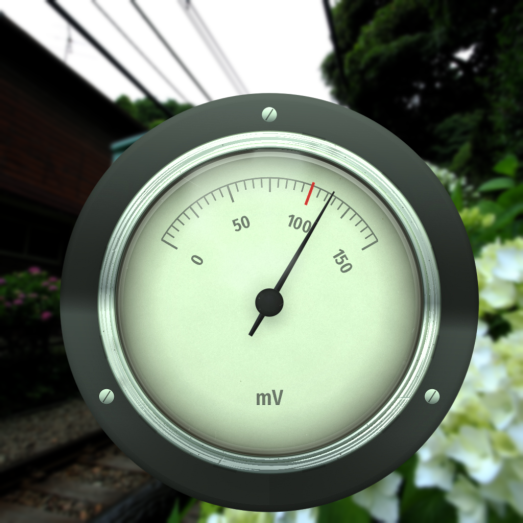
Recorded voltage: 112.5 mV
